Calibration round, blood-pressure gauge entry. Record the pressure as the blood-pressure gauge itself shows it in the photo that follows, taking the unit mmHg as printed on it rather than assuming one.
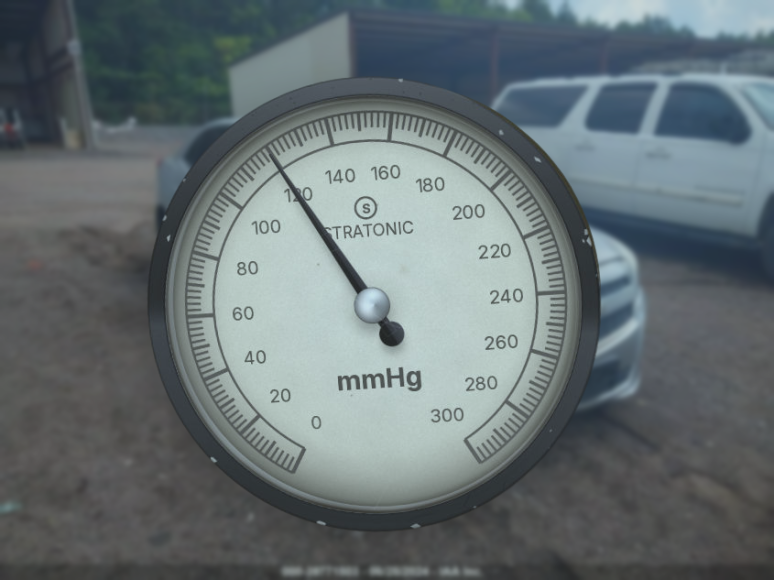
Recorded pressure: 120 mmHg
